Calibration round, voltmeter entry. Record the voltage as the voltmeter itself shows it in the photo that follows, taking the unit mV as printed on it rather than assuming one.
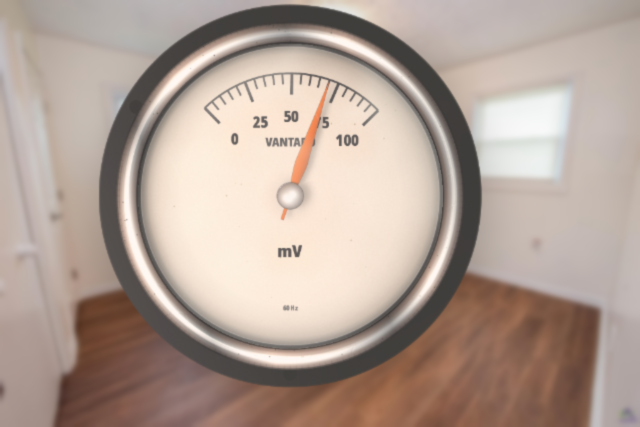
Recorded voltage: 70 mV
